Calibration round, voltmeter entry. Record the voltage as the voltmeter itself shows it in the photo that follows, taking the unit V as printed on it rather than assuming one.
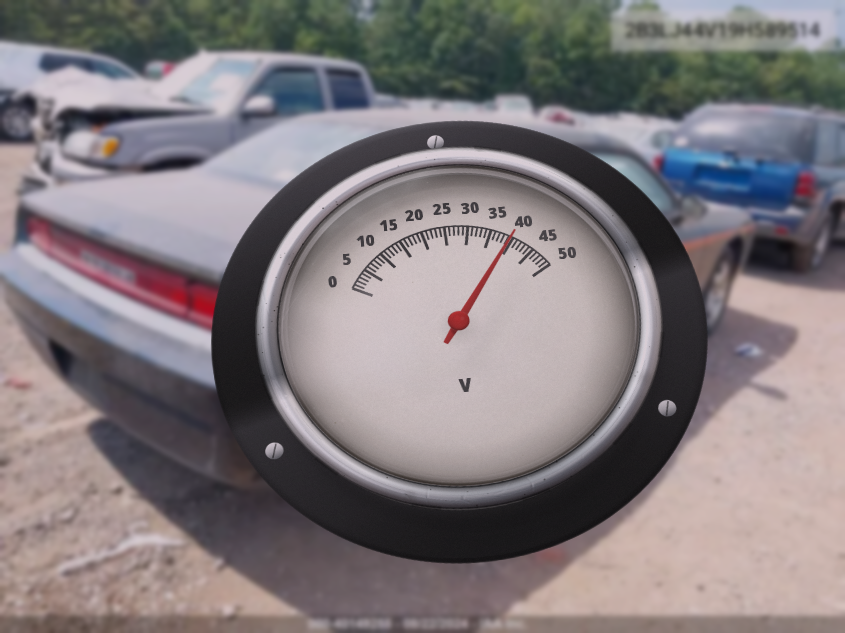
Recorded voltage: 40 V
